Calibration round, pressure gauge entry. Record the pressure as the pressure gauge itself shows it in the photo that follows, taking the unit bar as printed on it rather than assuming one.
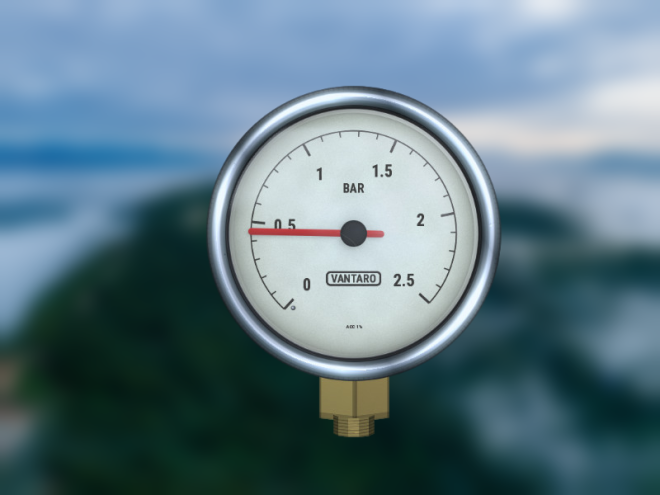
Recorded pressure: 0.45 bar
